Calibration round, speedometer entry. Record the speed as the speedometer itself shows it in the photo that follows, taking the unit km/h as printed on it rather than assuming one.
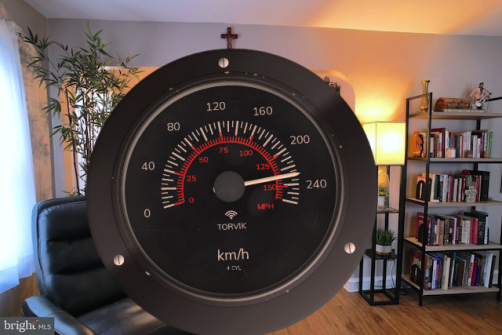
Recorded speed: 230 km/h
